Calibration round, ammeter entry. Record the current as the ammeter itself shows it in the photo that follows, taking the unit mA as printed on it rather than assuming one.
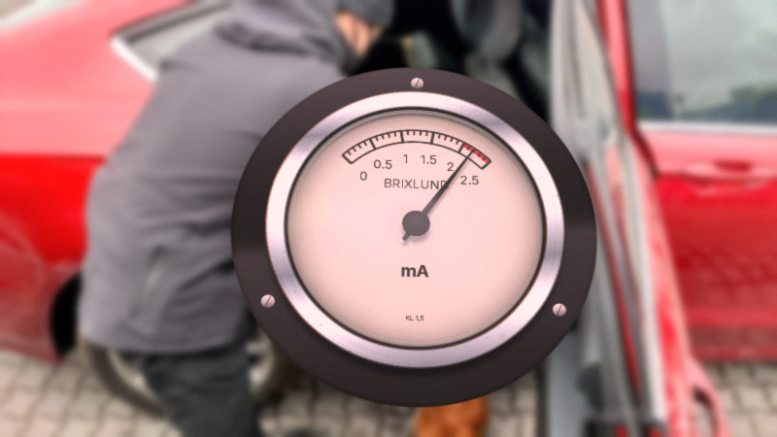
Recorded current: 2.2 mA
